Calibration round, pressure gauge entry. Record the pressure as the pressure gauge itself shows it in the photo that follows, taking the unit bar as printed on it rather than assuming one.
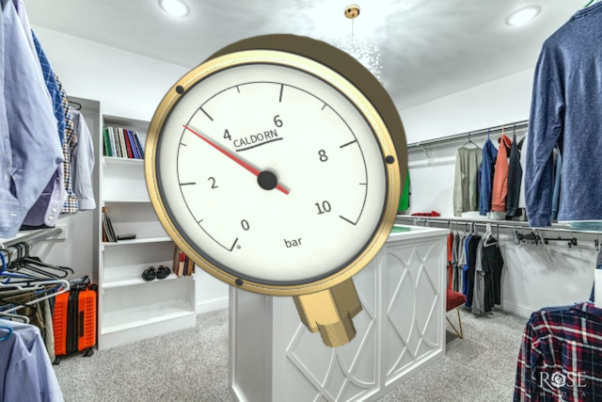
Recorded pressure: 3.5 bar
